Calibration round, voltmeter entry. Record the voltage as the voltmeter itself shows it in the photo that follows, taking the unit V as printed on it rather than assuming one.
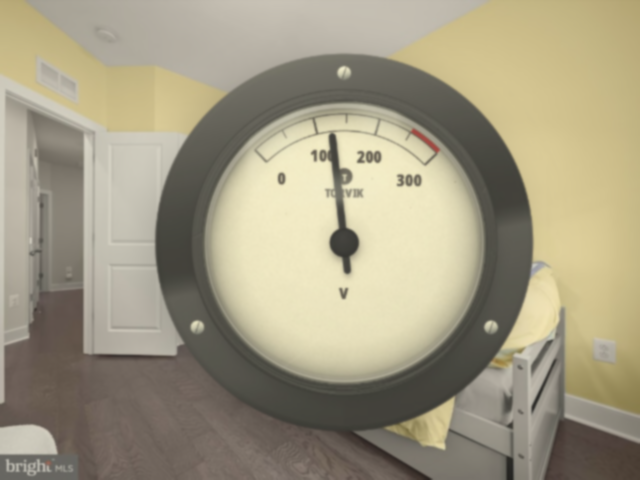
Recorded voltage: 125 V
